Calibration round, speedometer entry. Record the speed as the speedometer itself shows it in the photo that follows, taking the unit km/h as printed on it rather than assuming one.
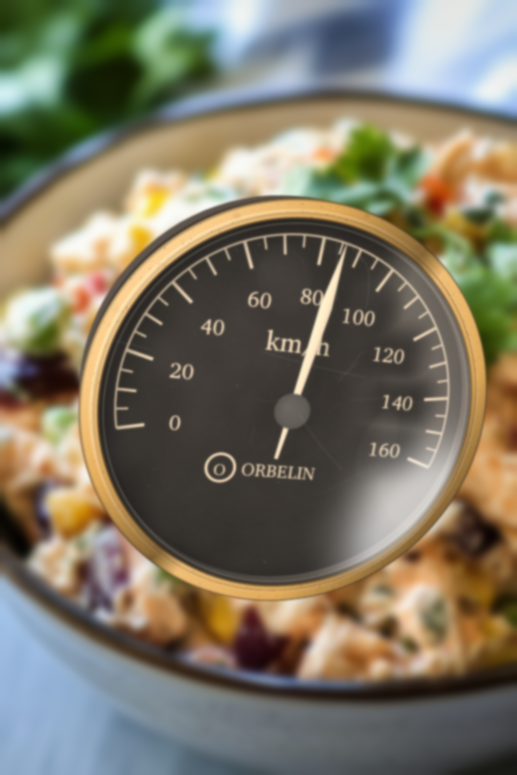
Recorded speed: 85 km/h
